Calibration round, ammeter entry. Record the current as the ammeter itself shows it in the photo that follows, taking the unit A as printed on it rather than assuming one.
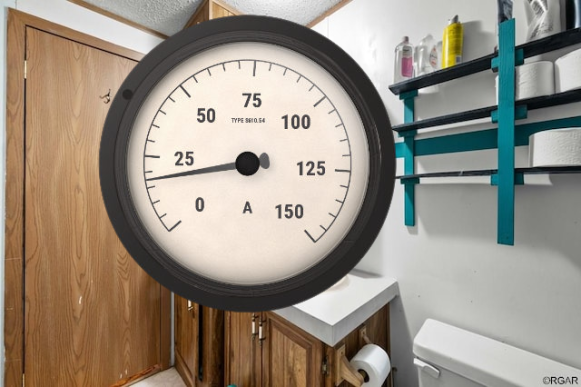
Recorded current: 17.5 A
